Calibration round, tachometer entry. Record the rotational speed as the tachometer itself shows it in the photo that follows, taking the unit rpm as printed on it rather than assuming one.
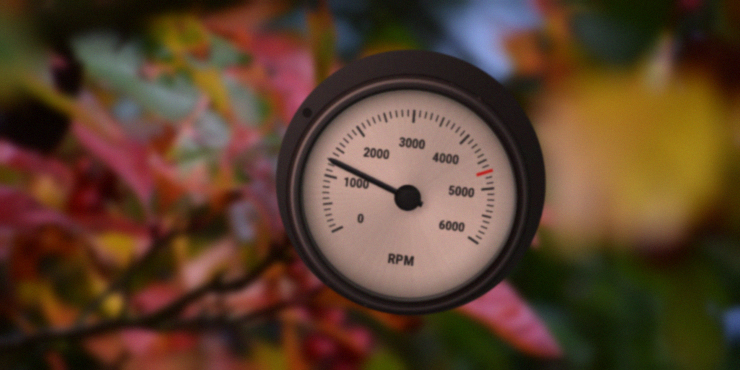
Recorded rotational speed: 1300 rpm
